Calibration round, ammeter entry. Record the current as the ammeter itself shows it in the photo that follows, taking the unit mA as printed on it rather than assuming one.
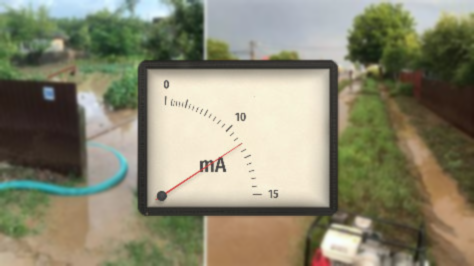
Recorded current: 11.5 mA
